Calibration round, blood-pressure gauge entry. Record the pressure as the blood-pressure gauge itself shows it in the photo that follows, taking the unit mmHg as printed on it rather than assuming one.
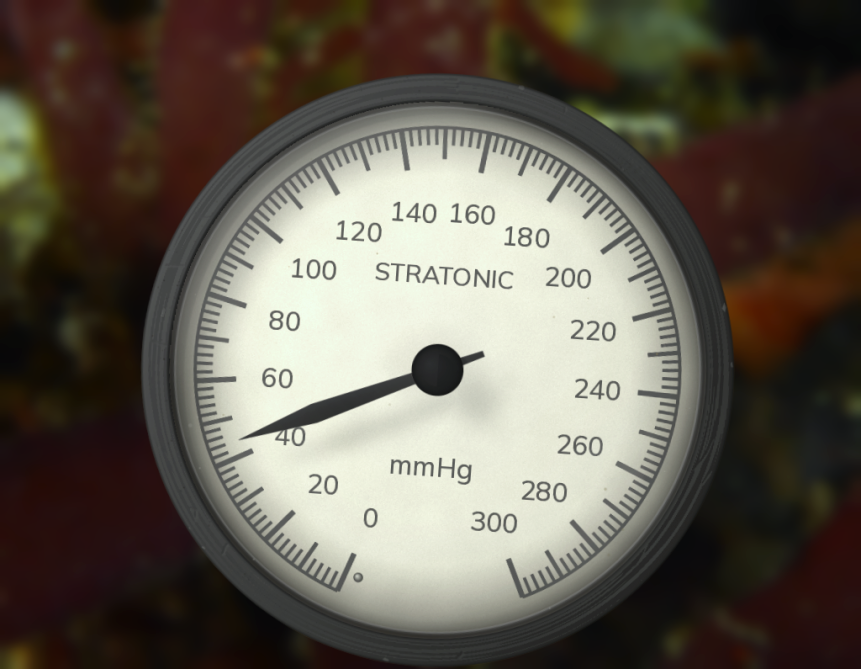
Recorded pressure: 44 mmHg
